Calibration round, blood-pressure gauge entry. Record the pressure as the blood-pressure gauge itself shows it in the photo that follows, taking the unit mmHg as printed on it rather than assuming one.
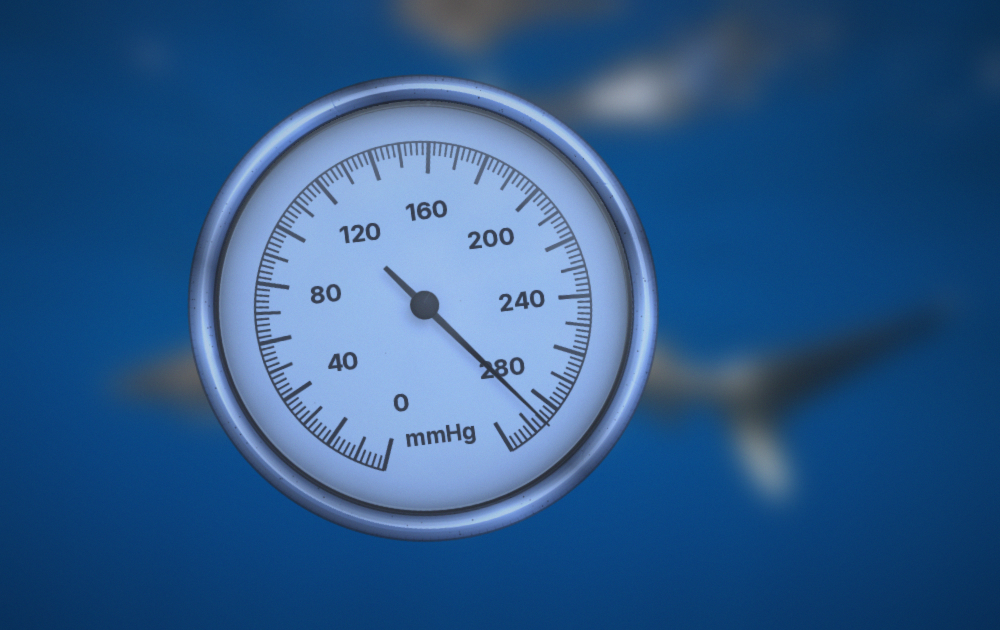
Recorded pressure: 286 mmHg
